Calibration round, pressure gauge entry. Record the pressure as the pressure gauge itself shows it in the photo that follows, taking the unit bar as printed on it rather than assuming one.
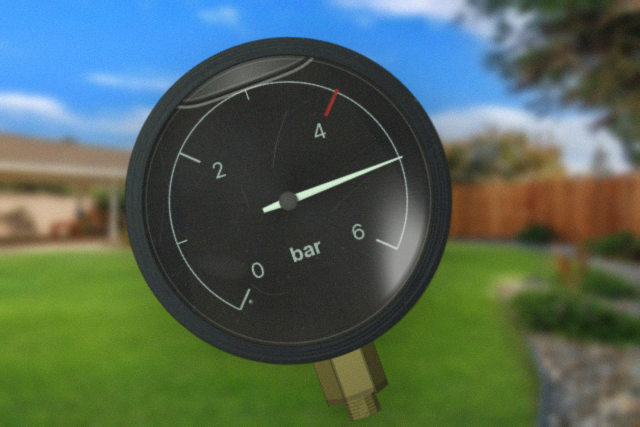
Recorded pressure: 5 bar
